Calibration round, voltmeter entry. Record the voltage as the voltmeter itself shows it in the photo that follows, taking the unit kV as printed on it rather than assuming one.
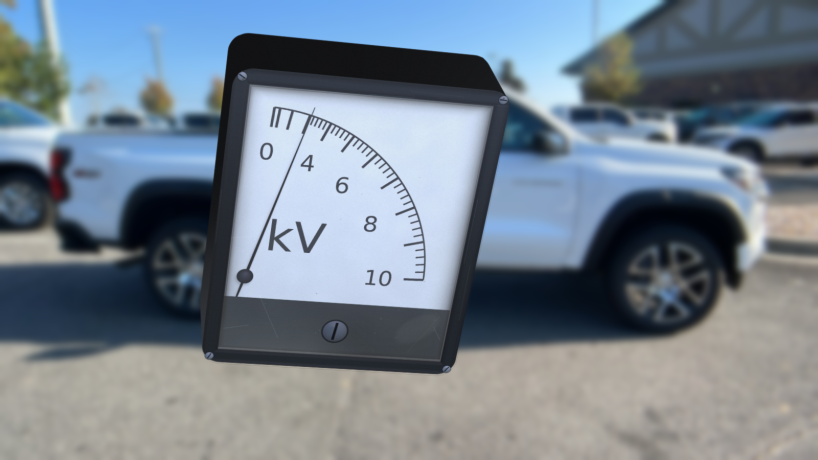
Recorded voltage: 3 kV
